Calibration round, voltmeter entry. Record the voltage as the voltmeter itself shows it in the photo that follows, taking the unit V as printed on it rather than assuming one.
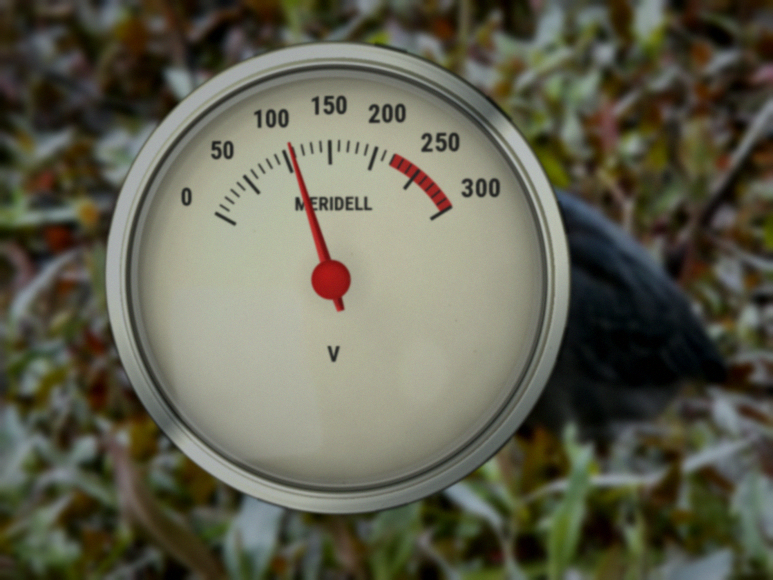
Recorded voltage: 110 V
